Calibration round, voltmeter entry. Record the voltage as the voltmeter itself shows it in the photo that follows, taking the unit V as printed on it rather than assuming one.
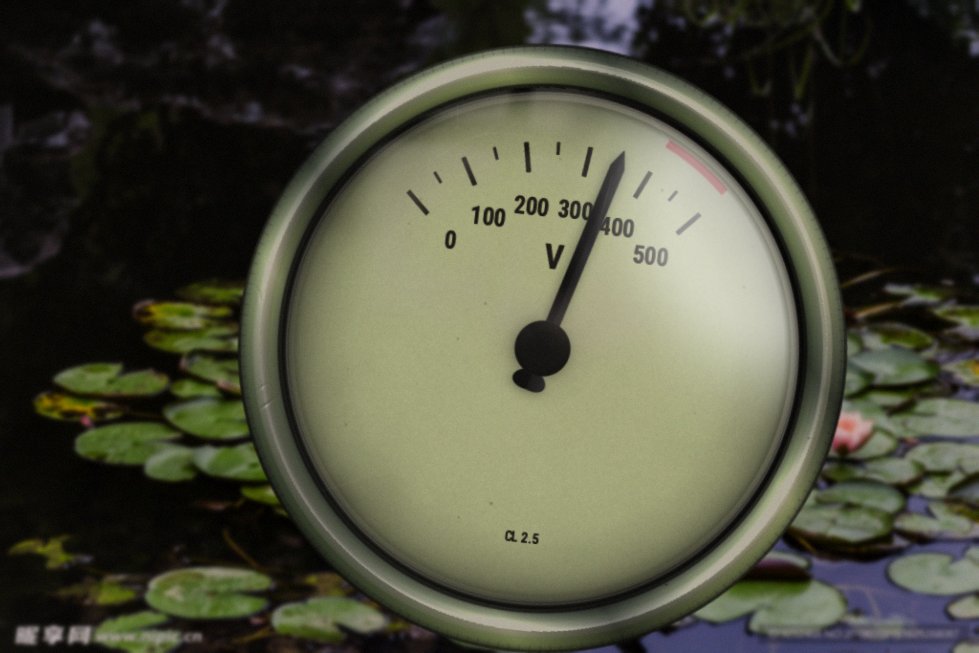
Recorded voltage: 350 V
